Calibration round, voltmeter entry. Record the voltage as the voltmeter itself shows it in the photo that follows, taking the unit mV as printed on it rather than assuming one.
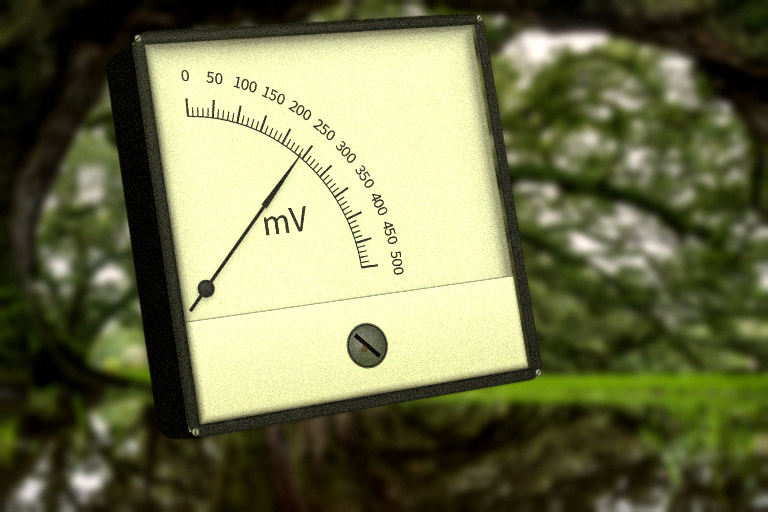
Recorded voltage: 240 mV
